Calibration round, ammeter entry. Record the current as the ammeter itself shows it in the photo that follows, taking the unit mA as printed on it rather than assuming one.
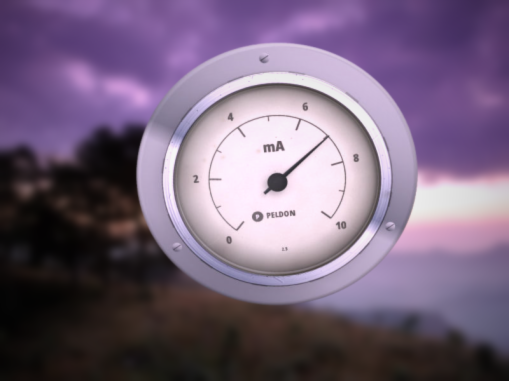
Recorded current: 7 mA
